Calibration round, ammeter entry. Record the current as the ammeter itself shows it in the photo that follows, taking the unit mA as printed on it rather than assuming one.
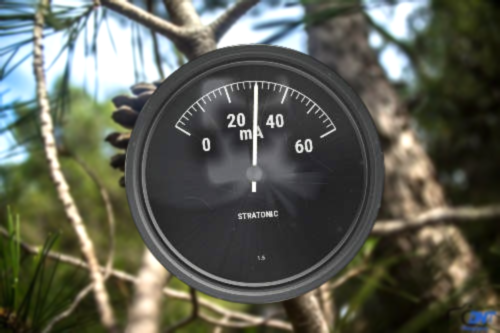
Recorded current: 30 mA
